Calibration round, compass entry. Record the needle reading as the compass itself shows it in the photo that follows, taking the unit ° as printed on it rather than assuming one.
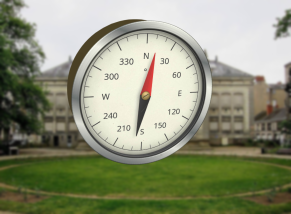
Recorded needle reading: 10 °
